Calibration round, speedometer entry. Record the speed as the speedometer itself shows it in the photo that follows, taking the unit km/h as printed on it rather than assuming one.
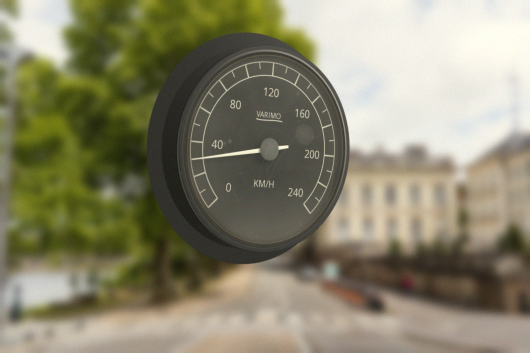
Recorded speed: 30 km/h
